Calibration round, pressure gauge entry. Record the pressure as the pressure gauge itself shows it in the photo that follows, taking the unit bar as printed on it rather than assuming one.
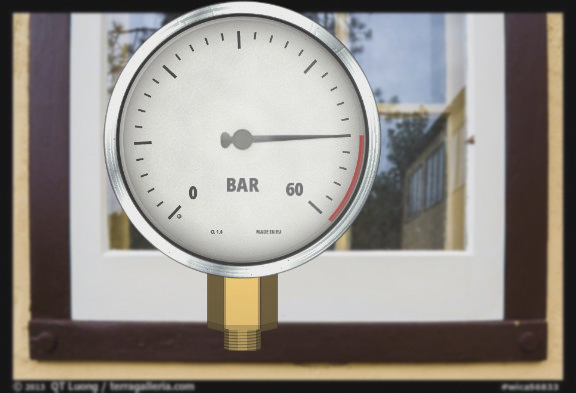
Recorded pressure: 50 bar
